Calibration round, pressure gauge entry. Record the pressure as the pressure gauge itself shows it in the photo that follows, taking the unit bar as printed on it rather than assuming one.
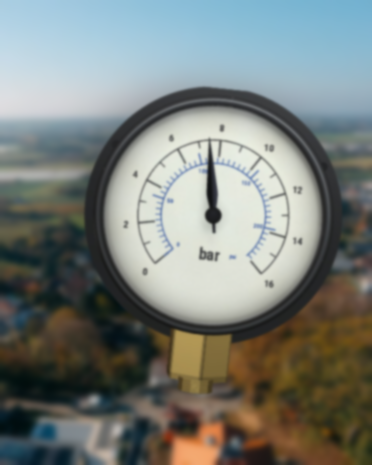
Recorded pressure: 7.5 bar
